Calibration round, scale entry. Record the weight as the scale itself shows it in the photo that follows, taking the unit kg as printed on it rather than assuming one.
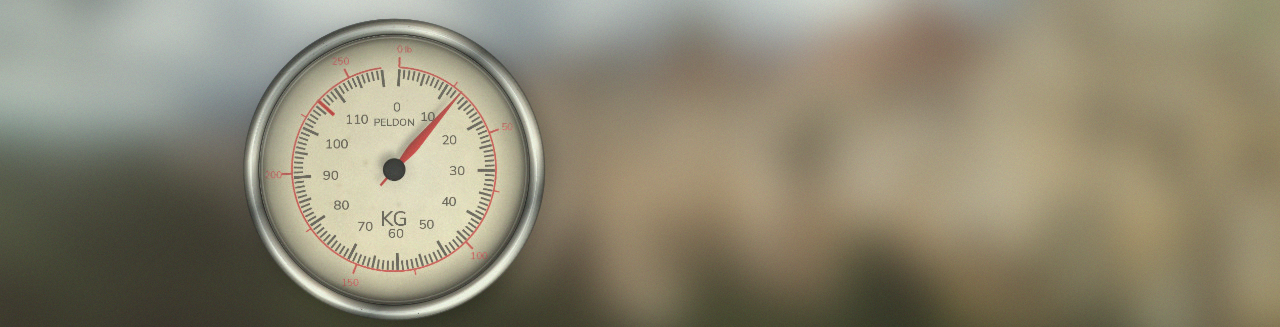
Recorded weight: 13 kg
